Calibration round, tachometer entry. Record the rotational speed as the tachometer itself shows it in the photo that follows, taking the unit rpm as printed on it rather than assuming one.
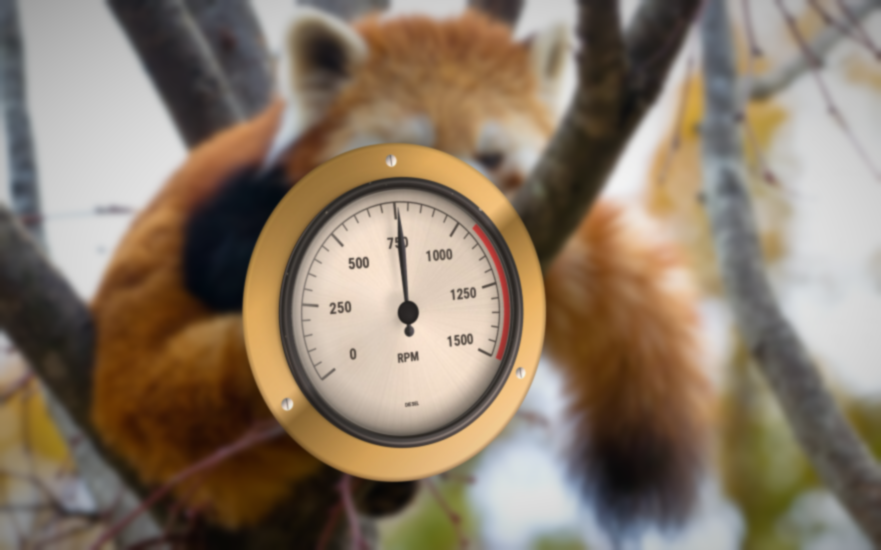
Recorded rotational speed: 750 rpm
